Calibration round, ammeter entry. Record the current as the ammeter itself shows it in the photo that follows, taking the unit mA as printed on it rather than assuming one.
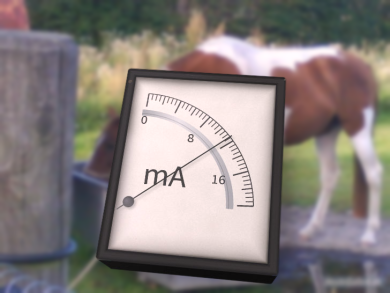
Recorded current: 11.5 mA
